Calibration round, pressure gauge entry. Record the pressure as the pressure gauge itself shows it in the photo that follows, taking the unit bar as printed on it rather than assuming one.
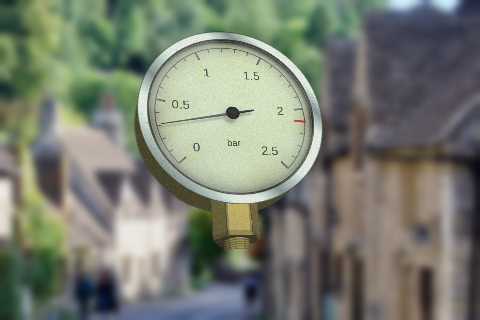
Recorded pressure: 0.3 bar
